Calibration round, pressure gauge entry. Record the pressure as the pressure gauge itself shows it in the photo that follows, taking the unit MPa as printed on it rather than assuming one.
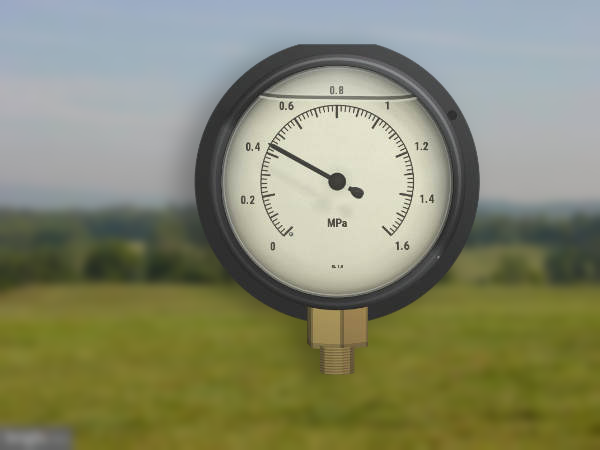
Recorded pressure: 0.44 MPa
